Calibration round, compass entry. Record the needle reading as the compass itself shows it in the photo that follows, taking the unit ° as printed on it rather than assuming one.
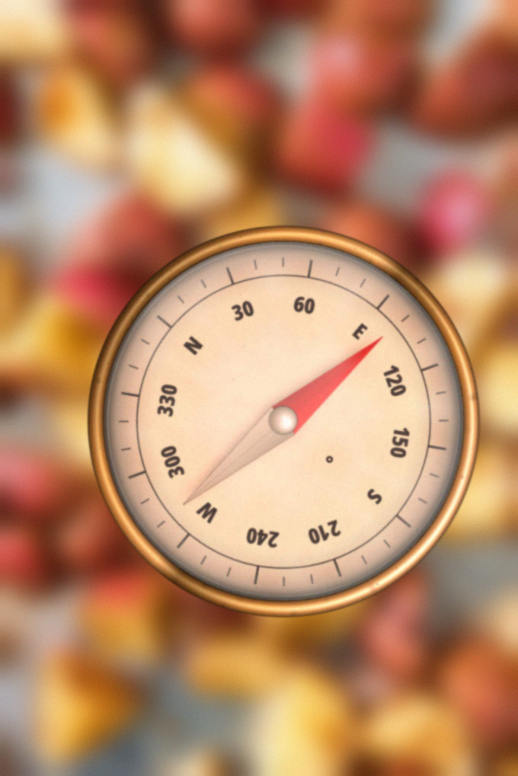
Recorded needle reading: 100 °
